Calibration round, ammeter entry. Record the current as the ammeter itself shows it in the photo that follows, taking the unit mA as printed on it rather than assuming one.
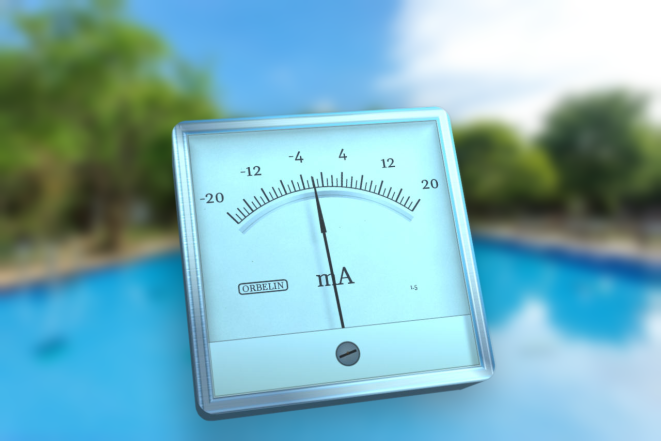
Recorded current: -2 mA
